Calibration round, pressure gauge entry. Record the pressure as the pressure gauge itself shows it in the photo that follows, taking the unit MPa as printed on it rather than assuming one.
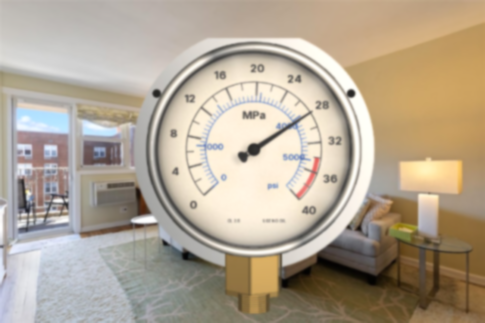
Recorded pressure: 28 MPa
